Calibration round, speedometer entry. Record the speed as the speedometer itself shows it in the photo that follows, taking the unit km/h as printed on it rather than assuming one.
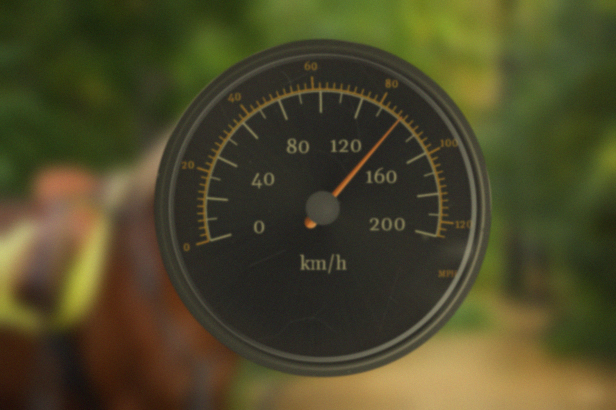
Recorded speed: 140 km/h
